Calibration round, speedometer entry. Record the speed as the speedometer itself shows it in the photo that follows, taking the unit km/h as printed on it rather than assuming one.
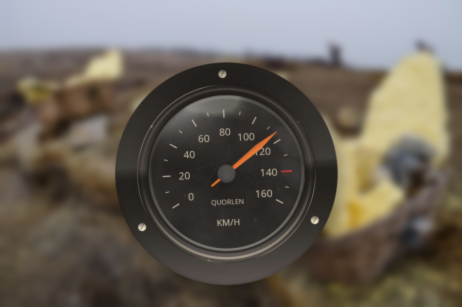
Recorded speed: 115 km/h
